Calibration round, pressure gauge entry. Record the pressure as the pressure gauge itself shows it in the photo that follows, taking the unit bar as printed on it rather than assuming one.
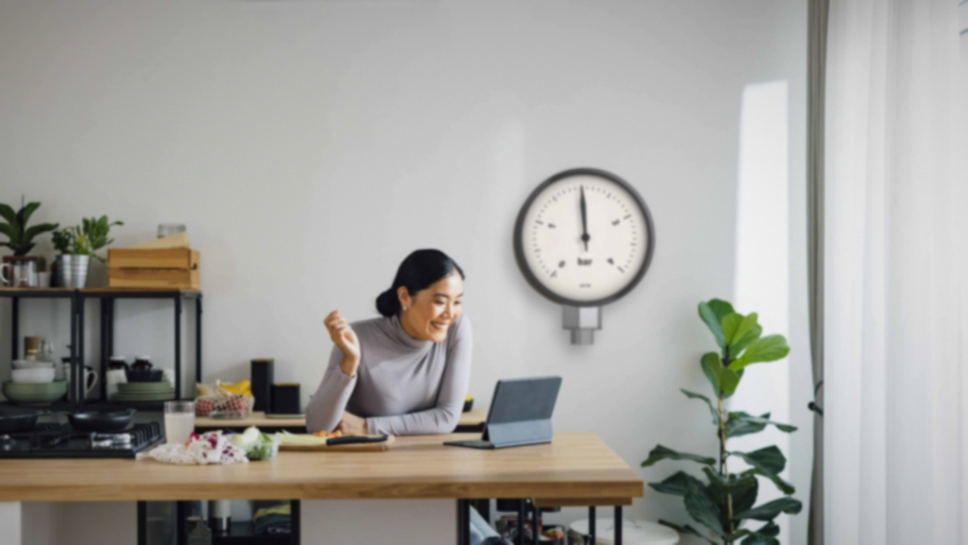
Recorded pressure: 2 bar
